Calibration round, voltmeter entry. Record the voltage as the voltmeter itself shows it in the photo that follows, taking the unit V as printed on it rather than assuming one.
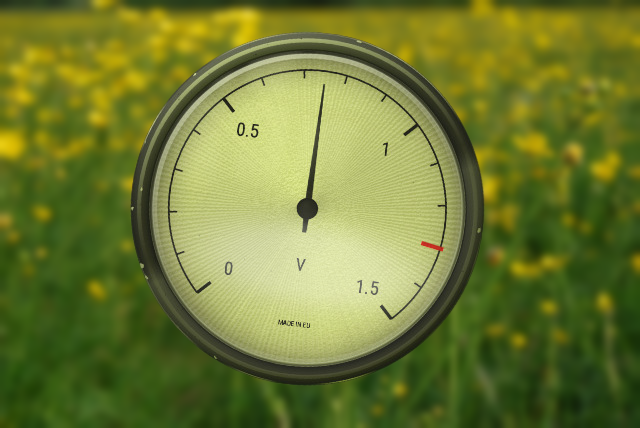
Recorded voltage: 0.75 V
